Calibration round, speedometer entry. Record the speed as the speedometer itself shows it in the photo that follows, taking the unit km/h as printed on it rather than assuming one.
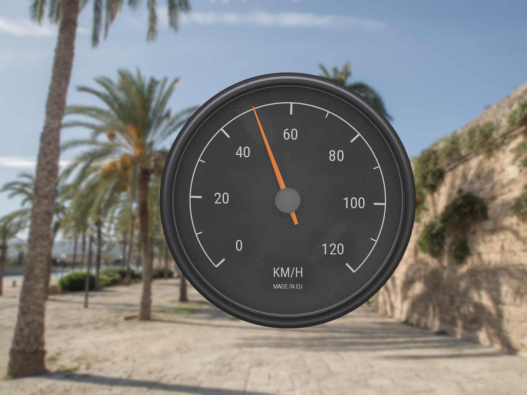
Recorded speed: 50 km/h
